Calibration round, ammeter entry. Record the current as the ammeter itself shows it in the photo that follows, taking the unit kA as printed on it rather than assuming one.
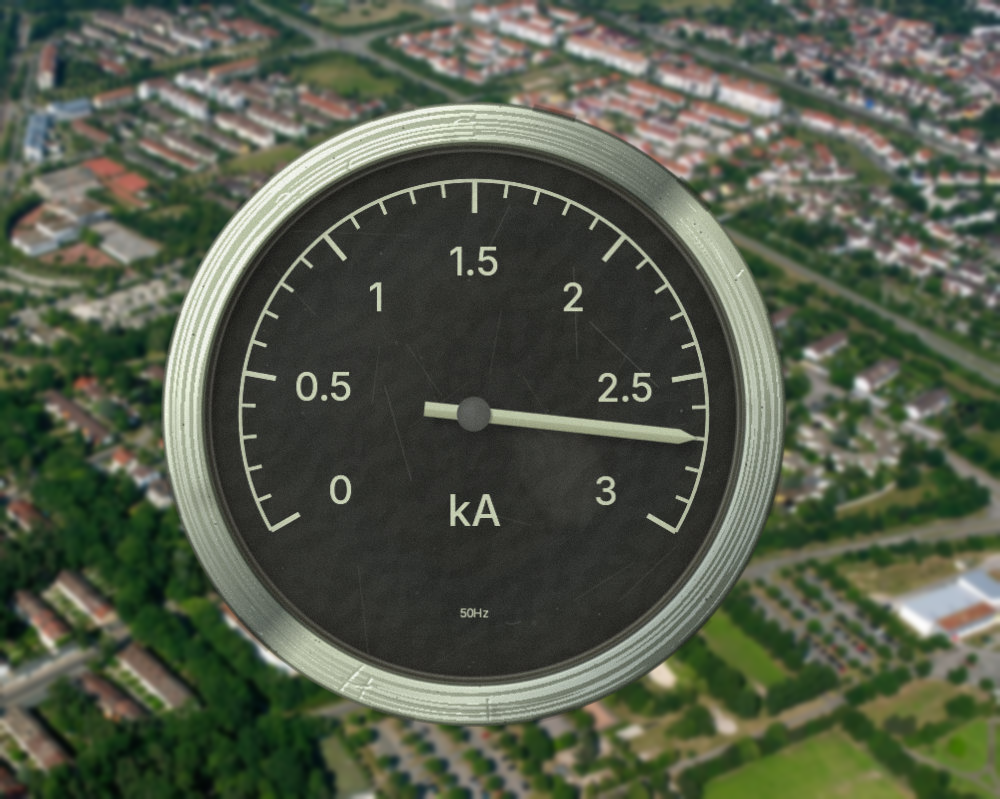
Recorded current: 2.7 kA
